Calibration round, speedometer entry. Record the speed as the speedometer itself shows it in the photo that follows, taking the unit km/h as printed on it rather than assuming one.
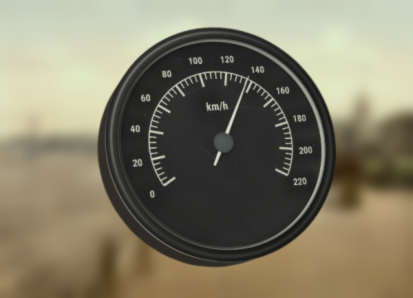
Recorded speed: 136 km/h
